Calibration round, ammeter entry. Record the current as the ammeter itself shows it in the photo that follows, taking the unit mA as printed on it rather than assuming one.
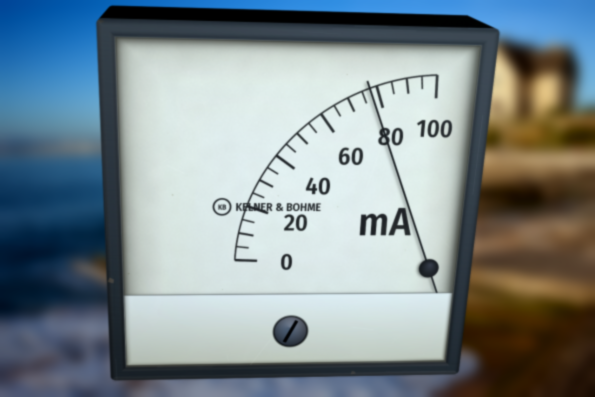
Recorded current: 77.5 mA
